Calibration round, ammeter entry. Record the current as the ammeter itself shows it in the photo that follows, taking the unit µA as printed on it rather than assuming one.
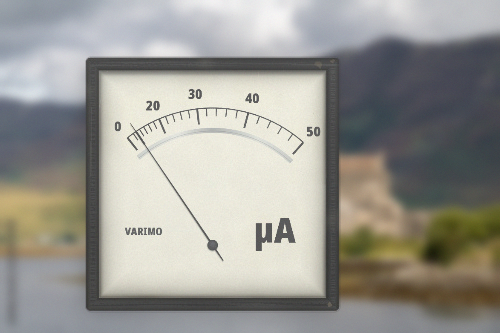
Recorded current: 10 µA
